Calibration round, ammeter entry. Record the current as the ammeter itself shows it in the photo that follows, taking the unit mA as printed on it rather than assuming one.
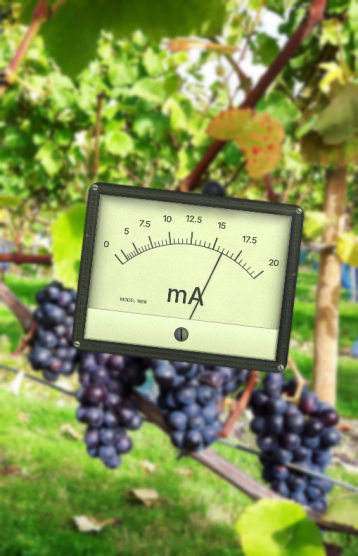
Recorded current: 16 mA
